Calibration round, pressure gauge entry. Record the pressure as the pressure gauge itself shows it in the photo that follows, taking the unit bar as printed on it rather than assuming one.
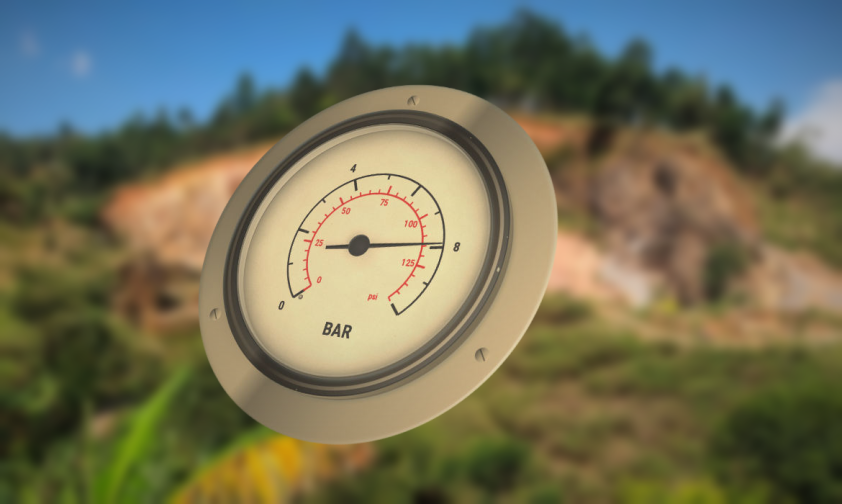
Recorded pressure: 8 bar
